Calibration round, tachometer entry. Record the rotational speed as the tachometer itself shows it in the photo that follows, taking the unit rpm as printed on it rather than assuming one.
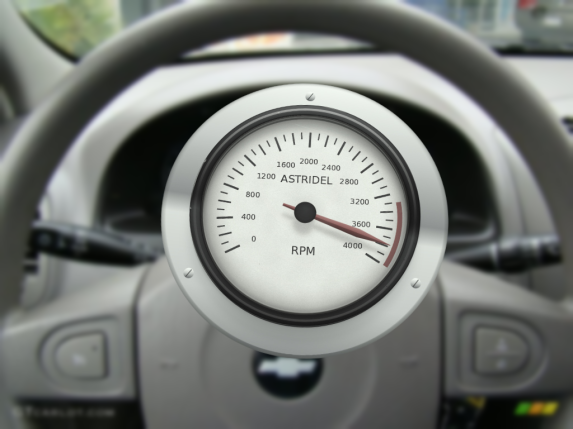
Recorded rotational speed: 3800 rpm
